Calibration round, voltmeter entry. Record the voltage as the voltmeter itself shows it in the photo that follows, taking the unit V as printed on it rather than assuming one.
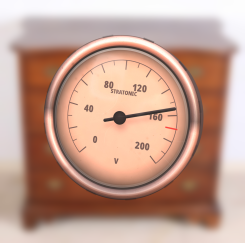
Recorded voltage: 155 V
